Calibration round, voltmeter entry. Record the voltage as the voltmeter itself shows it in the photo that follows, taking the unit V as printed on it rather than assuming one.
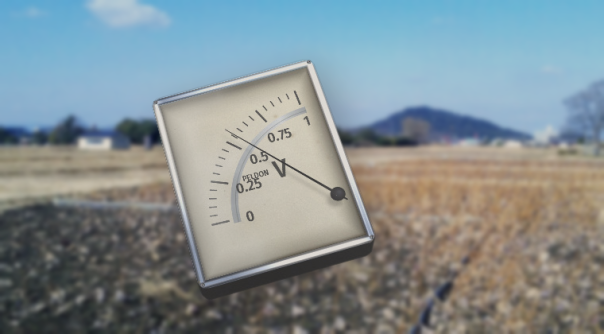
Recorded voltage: 0.55 V
